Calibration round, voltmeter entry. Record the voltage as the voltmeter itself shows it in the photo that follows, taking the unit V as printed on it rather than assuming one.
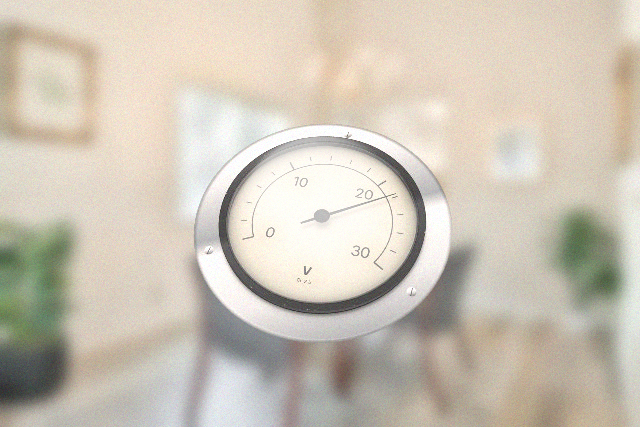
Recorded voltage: 22 V
